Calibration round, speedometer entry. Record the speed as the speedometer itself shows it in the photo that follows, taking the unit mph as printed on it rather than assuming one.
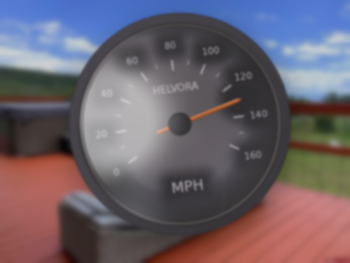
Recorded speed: 130 mph
